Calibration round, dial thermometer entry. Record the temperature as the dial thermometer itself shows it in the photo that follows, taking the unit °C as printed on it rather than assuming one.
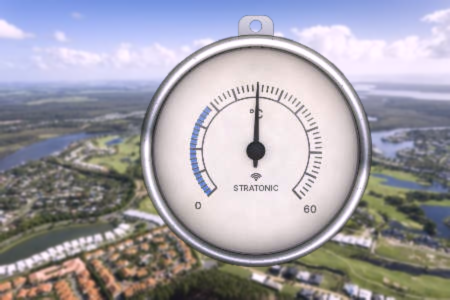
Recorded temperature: 30 °C
